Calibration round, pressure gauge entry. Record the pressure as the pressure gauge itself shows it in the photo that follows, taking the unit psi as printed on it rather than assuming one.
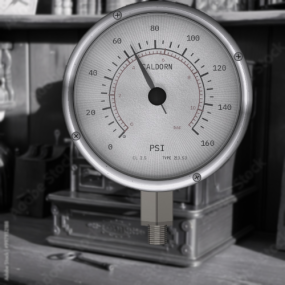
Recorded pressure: 65 psi
